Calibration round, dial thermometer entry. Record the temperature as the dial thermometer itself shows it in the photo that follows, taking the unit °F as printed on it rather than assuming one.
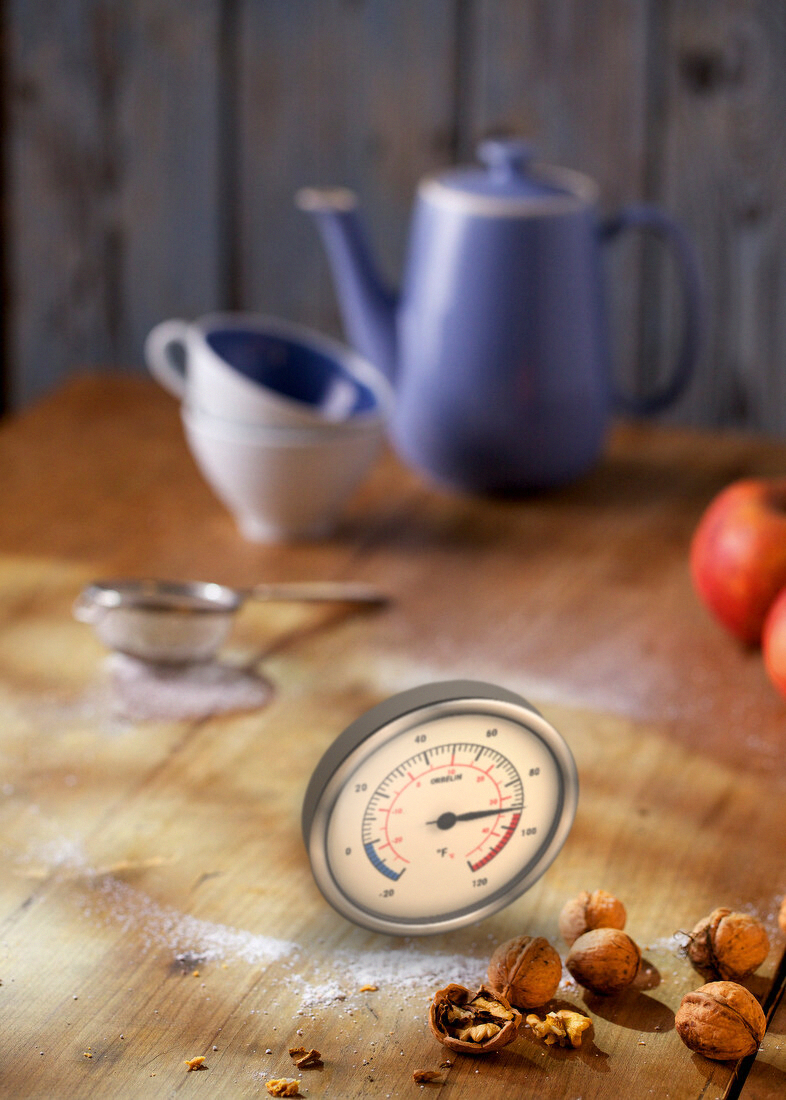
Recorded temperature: 90 °F
